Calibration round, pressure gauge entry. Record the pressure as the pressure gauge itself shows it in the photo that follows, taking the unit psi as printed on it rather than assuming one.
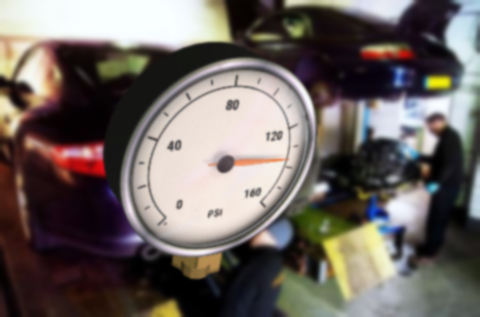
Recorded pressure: 135 psi
